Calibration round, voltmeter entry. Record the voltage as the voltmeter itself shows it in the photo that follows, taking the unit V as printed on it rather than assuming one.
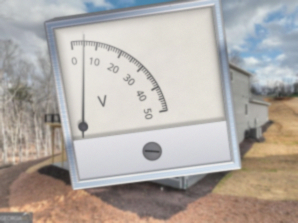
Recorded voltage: 5 V
